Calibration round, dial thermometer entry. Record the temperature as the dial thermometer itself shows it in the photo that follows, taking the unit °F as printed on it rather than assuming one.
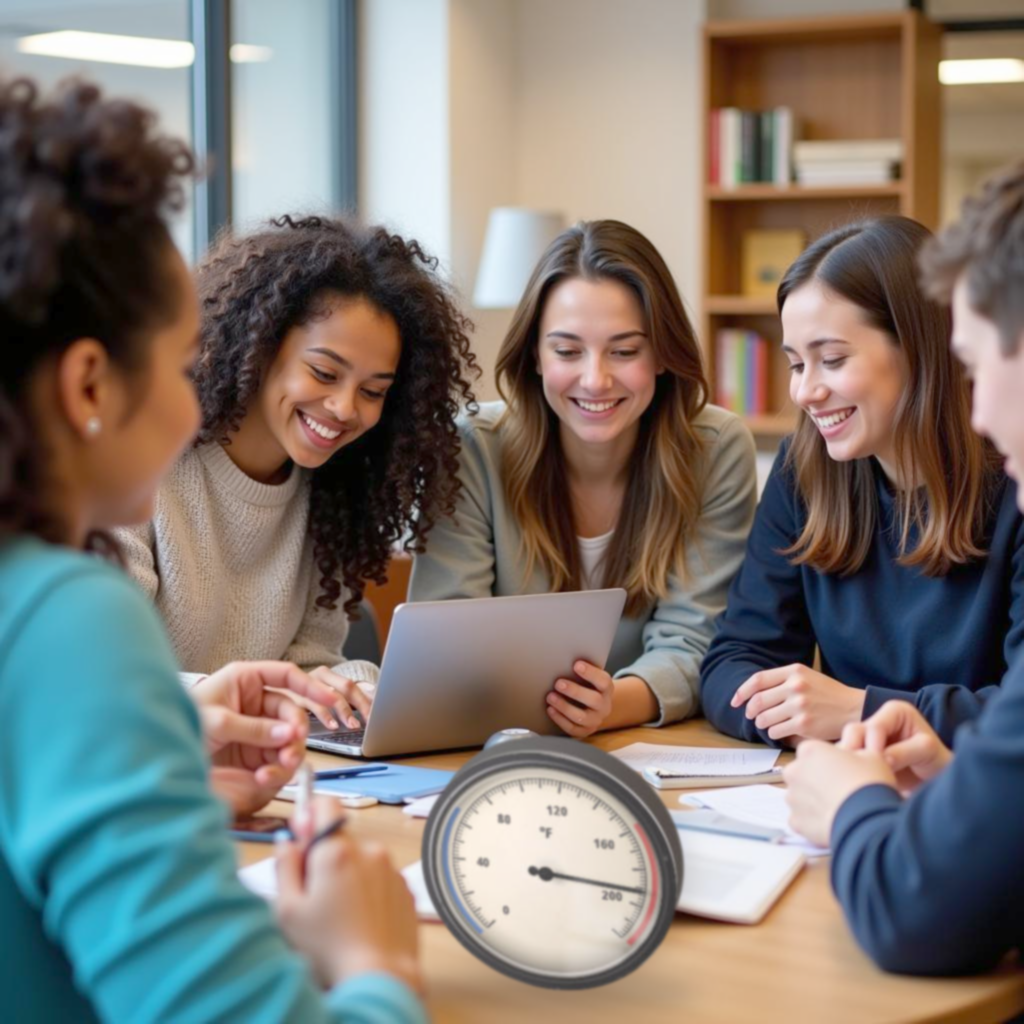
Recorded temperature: 190 °F
